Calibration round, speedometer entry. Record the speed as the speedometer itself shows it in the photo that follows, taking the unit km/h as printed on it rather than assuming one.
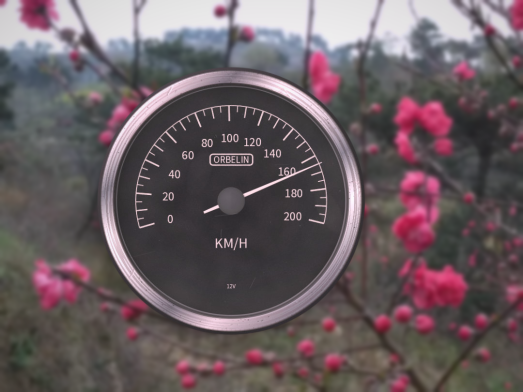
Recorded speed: 165 km/h
